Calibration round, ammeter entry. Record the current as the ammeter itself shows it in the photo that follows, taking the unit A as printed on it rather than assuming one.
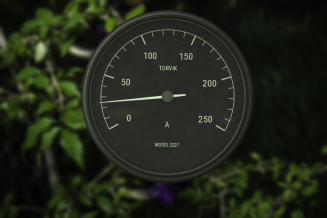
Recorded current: 25 A
